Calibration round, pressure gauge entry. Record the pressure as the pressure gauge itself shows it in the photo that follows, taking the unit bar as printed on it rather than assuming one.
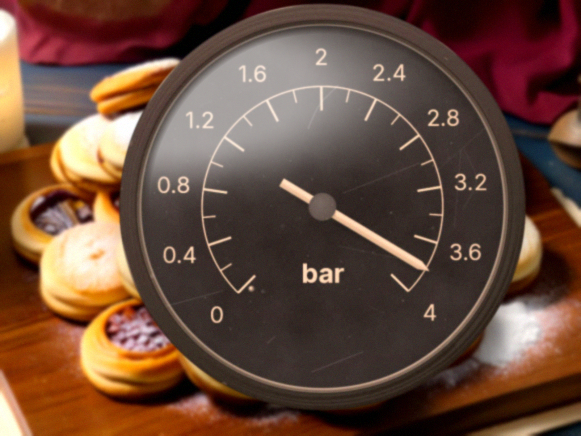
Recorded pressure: 3.8 bar
